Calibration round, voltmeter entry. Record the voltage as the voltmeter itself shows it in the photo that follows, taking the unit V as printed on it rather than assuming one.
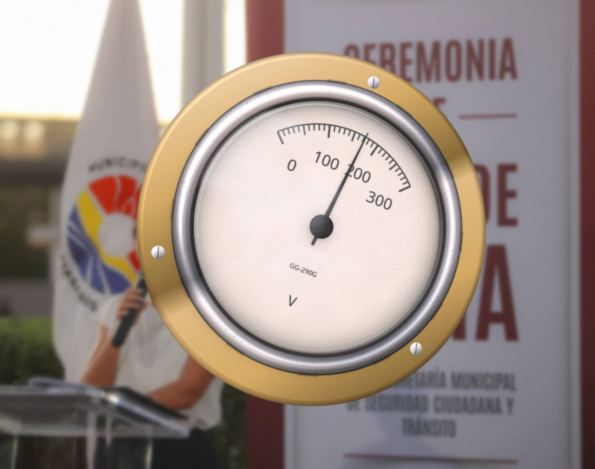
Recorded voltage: 170 V
